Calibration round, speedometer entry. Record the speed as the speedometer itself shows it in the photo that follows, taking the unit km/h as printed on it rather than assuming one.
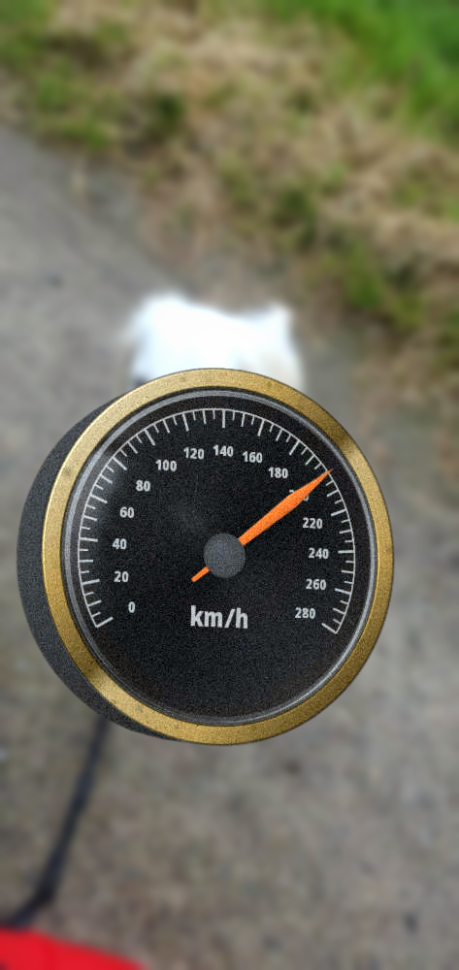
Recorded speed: 200 km/h
